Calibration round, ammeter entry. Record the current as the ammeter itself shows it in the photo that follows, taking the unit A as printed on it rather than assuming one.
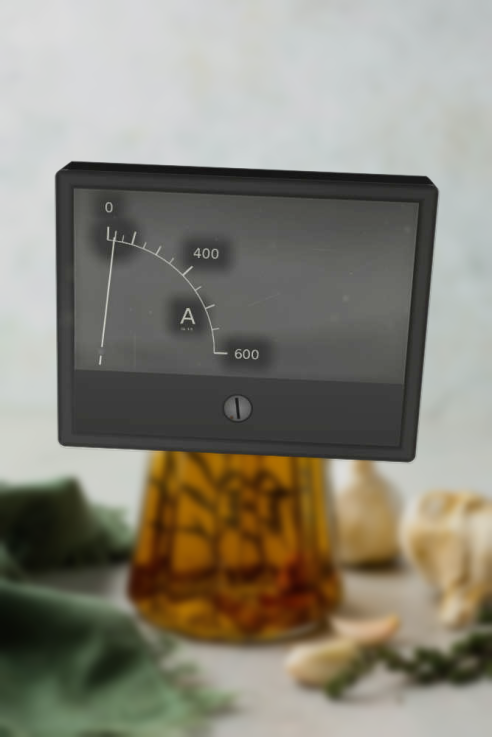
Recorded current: 100 A
